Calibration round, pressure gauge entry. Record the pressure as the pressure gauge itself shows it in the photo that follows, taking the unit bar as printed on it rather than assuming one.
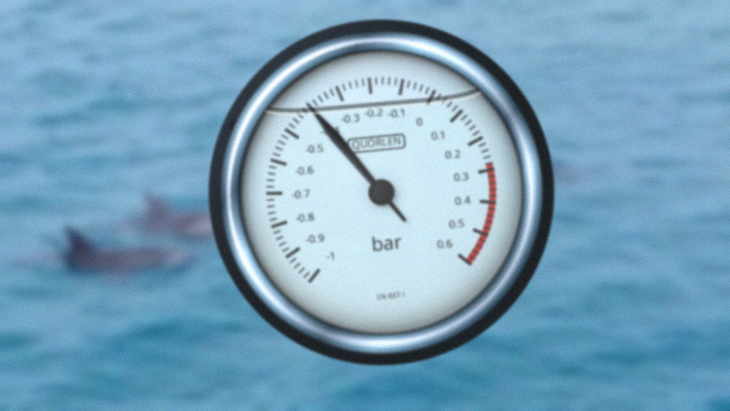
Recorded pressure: -0.4 bar
